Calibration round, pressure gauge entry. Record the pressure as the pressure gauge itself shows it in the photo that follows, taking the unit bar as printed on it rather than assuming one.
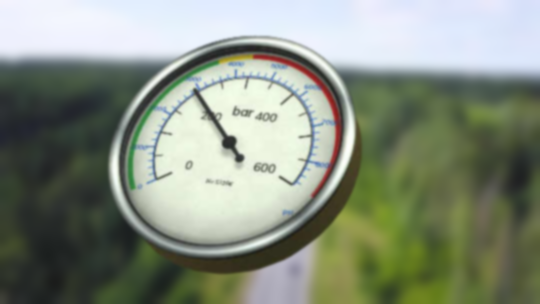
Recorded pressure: 200 bar
